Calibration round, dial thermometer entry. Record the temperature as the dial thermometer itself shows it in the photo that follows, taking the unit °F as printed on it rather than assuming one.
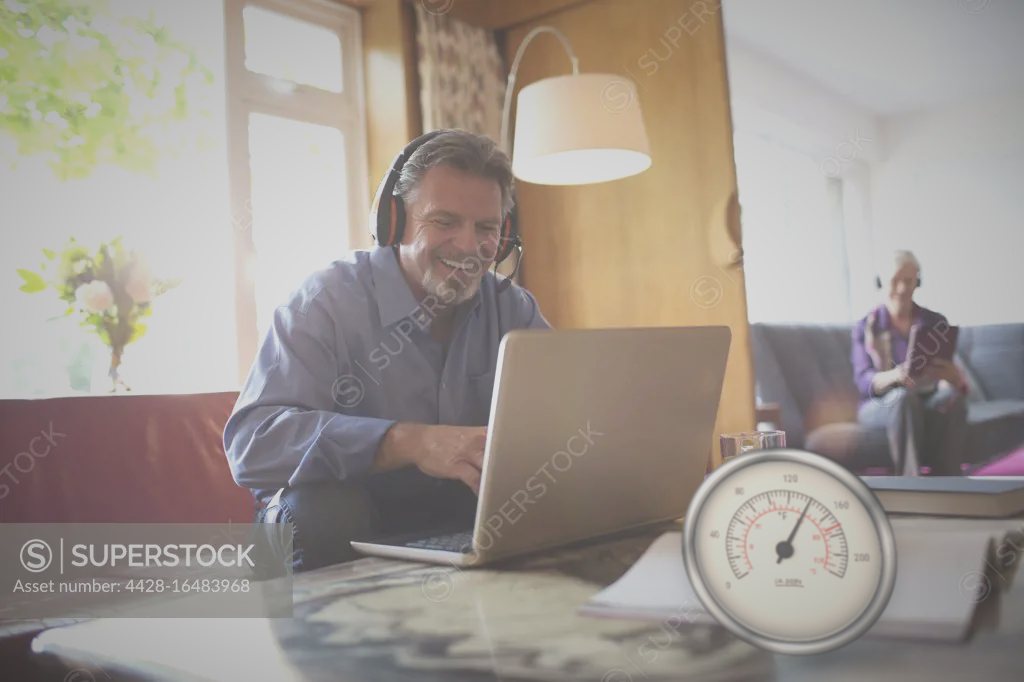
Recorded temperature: 140 °F
